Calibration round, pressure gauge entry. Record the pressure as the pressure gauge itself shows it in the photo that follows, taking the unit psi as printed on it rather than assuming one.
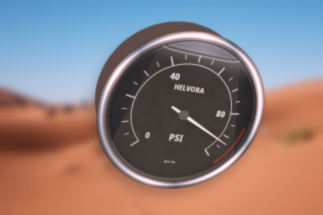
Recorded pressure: 92.5 psi
